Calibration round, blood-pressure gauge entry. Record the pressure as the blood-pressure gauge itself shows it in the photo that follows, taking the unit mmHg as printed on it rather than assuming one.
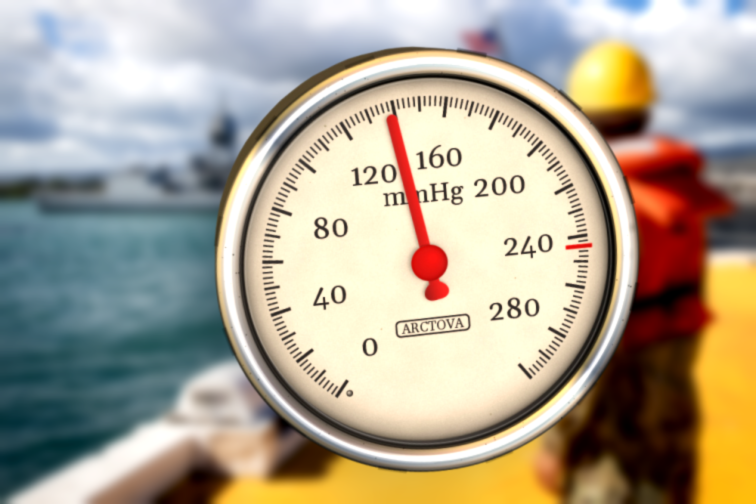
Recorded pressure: 138 mmHg
